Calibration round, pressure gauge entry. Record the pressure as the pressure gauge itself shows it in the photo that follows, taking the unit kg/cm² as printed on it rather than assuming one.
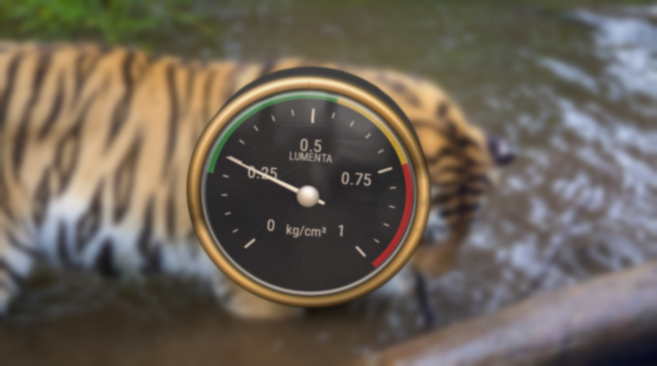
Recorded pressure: 0.25 kg/cm²
